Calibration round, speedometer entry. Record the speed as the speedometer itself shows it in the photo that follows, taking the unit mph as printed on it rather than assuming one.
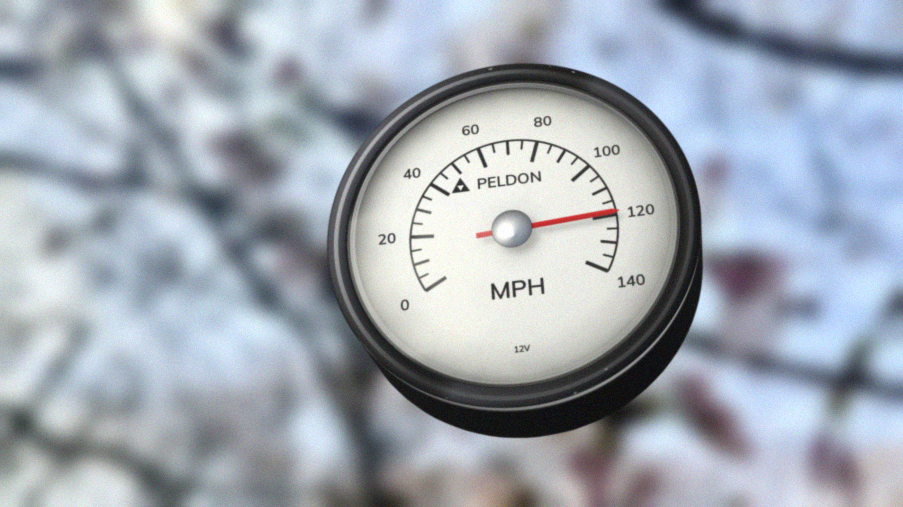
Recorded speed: 120 mph
